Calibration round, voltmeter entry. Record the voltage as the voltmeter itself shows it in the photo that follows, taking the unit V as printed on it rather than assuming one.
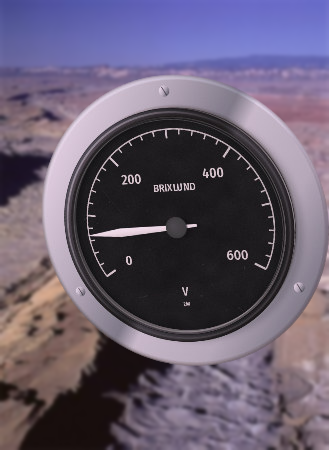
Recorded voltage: 70 V
